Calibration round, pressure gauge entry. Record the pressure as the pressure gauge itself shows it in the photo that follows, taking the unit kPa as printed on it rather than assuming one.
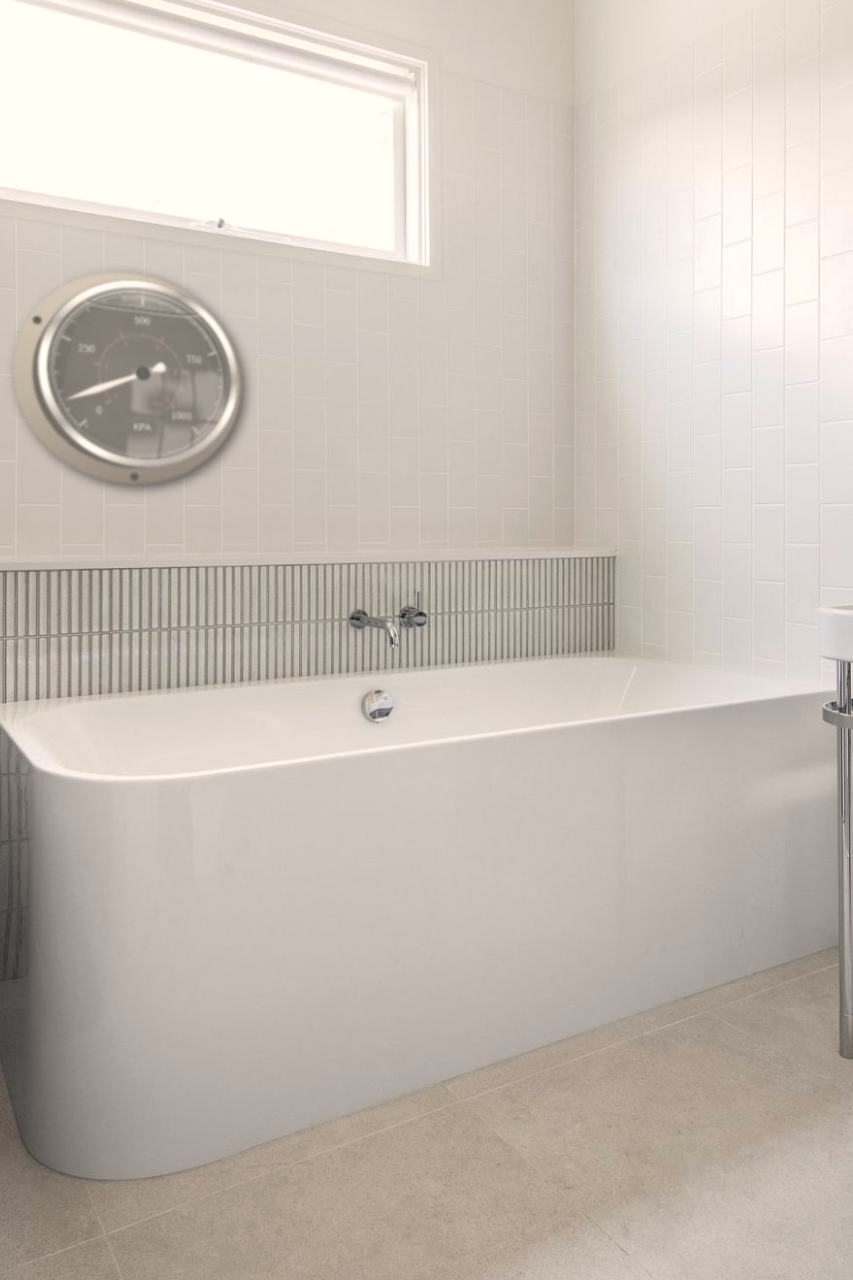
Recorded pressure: 75 kPa
